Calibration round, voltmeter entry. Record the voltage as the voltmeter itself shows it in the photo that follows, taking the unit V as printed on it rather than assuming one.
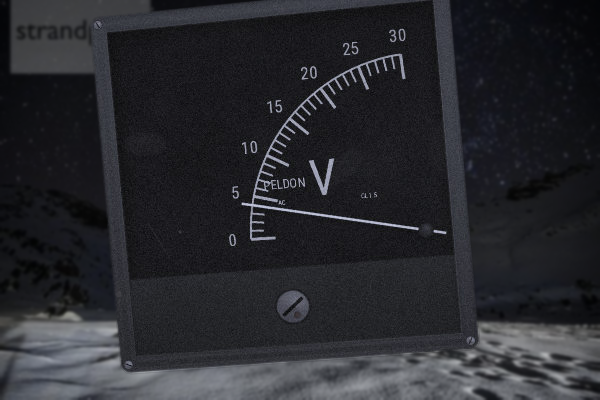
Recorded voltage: 4 V
